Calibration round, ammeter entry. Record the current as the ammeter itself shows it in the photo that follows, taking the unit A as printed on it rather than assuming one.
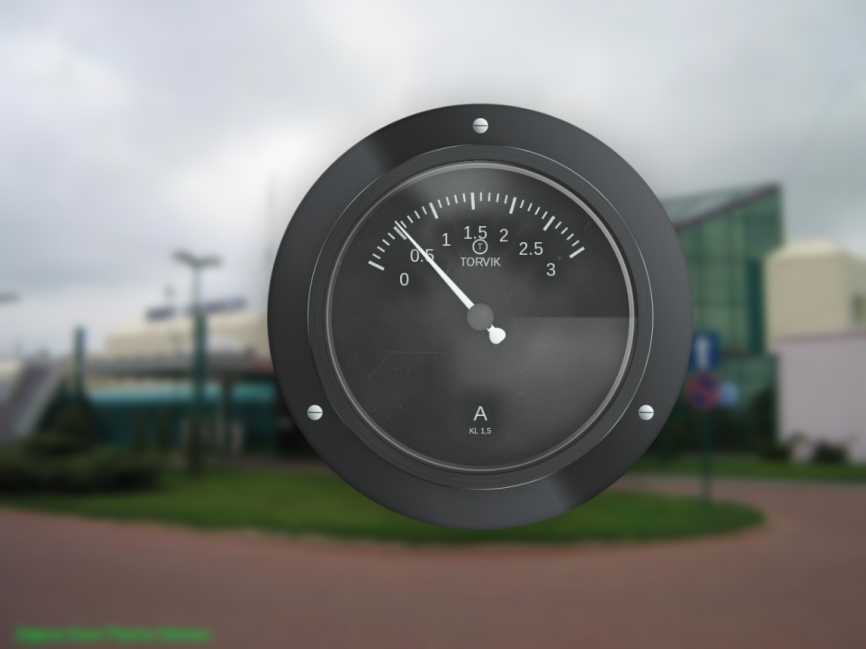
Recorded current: 0.55 A
